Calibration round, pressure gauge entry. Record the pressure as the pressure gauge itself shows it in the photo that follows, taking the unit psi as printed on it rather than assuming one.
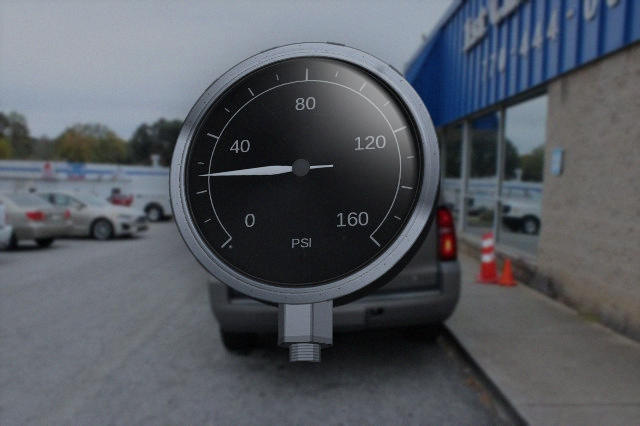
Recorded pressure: 25 psi
